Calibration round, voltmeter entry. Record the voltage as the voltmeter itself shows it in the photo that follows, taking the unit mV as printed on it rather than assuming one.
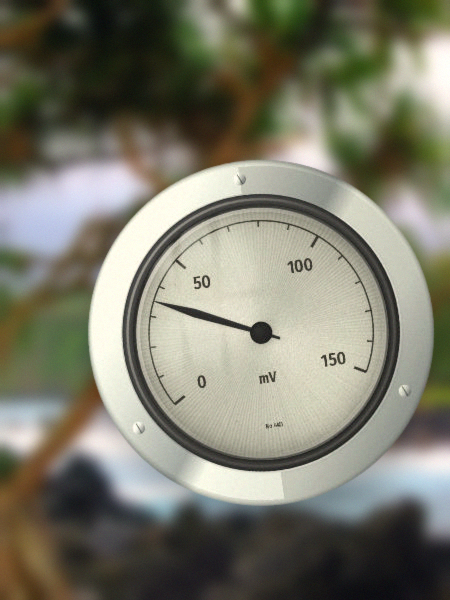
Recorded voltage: 35 mV
